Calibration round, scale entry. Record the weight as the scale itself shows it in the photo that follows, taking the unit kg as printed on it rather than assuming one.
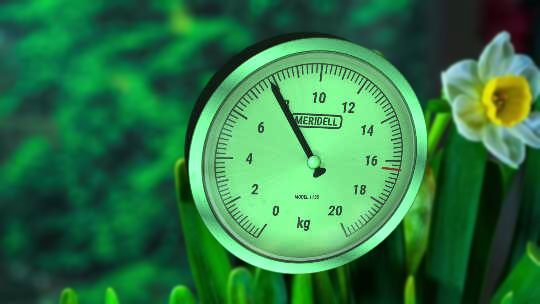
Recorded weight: 7.8 kg
